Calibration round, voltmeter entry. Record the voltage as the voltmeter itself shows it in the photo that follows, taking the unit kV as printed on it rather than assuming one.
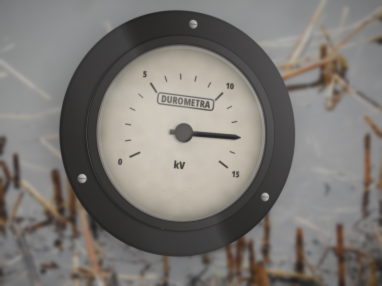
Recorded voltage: 13 kV
